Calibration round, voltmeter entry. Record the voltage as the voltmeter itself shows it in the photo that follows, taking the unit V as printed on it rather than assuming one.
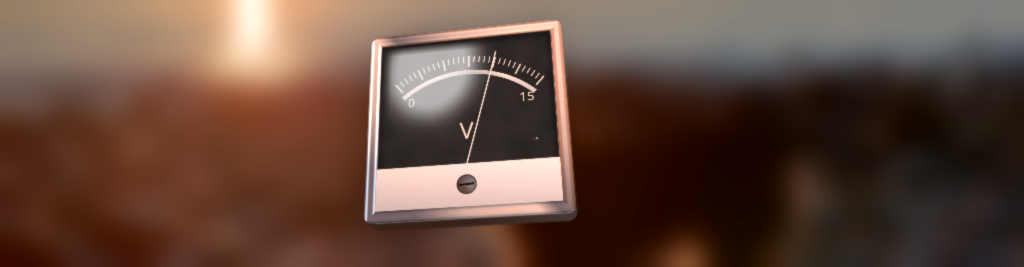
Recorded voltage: 10 V
